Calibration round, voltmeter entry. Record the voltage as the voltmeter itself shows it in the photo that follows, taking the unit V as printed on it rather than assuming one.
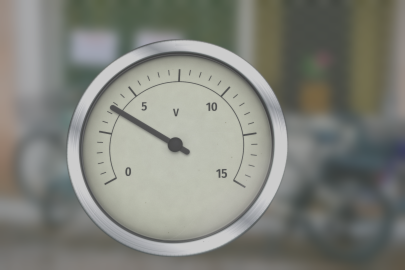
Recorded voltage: 3.75 V
